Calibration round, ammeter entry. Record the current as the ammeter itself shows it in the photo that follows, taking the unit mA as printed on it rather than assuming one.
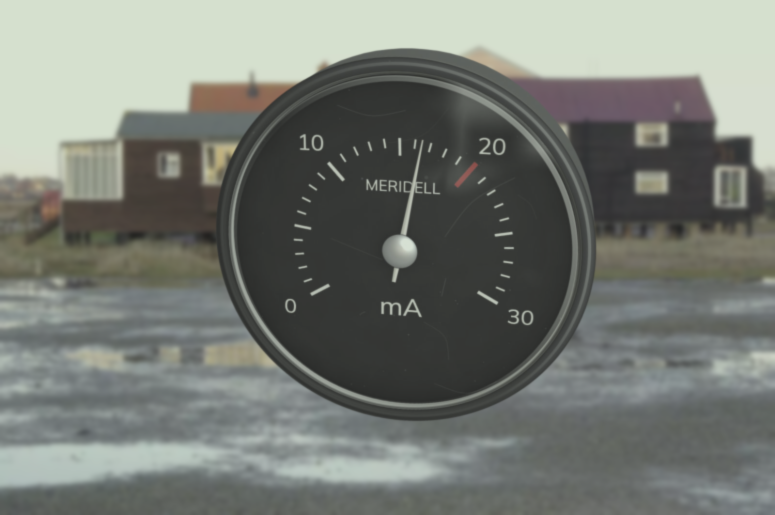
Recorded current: 16.5 mA
